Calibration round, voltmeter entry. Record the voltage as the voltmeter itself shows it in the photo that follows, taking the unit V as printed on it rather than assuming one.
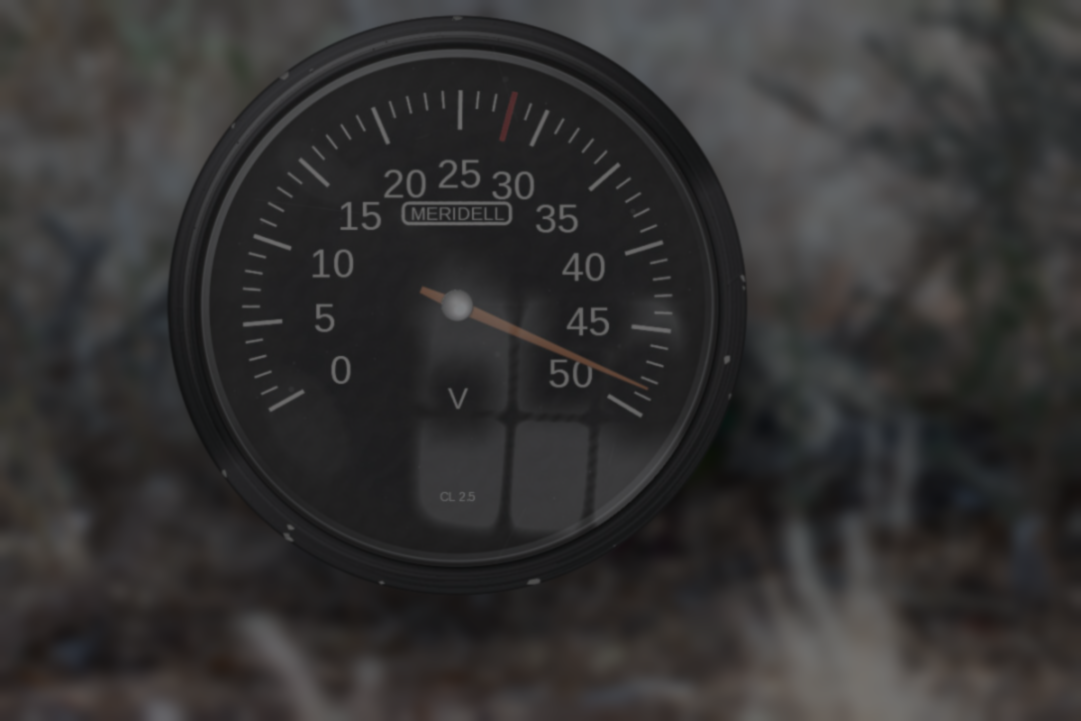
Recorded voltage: 48.5 V
